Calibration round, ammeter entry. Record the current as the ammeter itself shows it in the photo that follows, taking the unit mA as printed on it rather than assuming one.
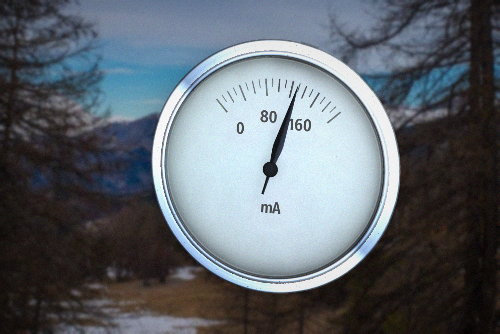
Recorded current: 130 mA
